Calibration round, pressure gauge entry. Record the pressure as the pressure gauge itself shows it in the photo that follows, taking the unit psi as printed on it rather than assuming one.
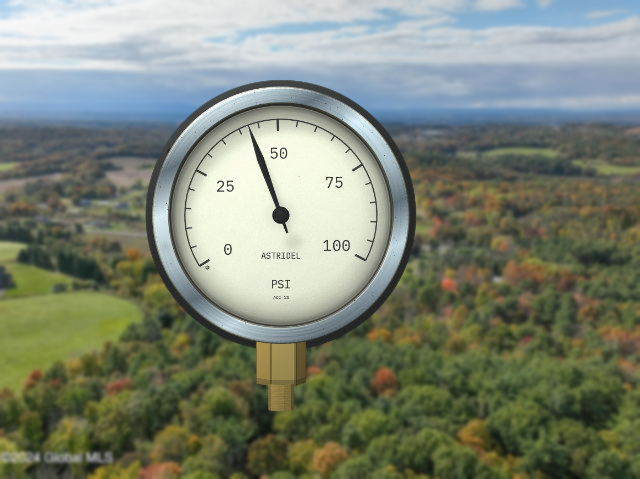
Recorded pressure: 42.5 psi
